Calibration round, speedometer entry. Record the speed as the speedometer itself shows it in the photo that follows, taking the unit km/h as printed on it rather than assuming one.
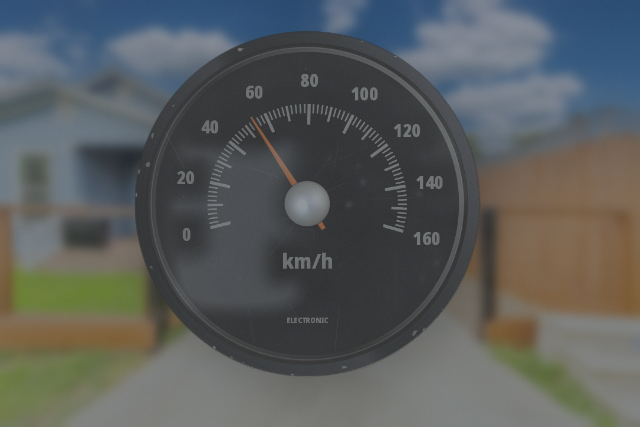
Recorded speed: 54 km/h
